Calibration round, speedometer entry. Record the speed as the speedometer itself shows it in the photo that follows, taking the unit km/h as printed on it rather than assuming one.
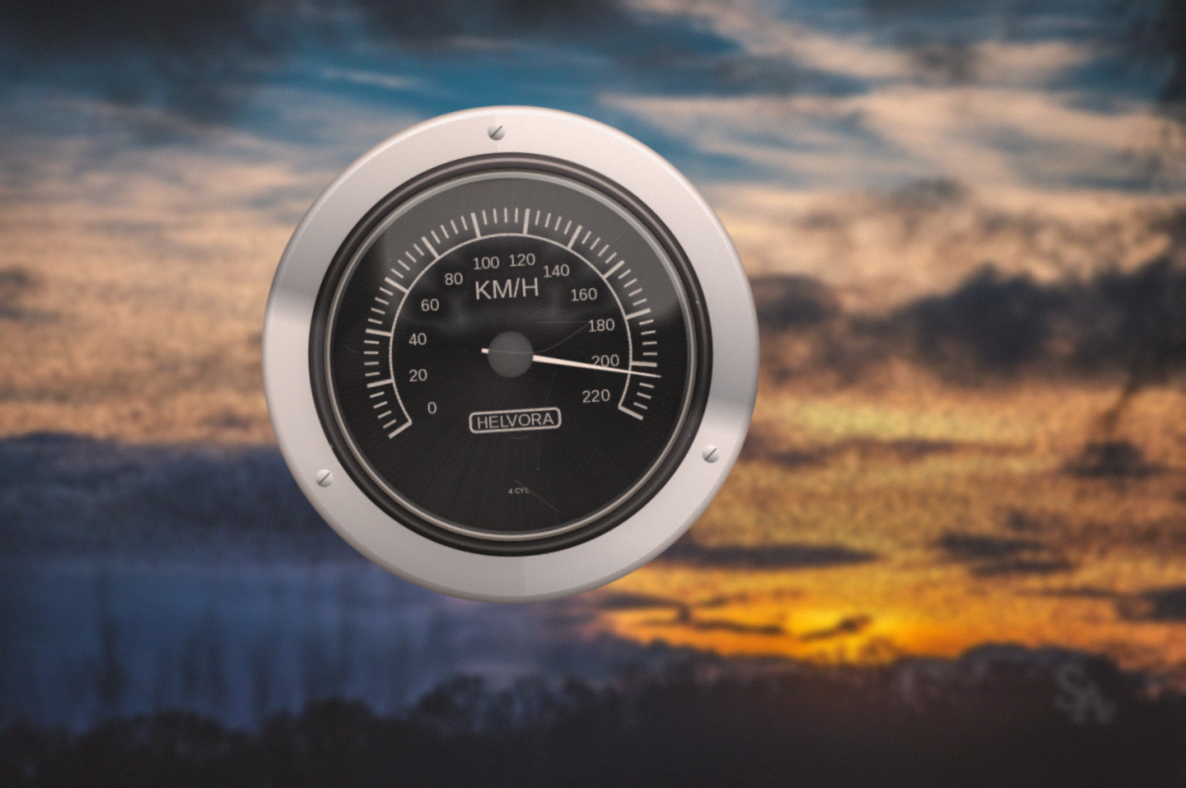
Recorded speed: 204 km/h
